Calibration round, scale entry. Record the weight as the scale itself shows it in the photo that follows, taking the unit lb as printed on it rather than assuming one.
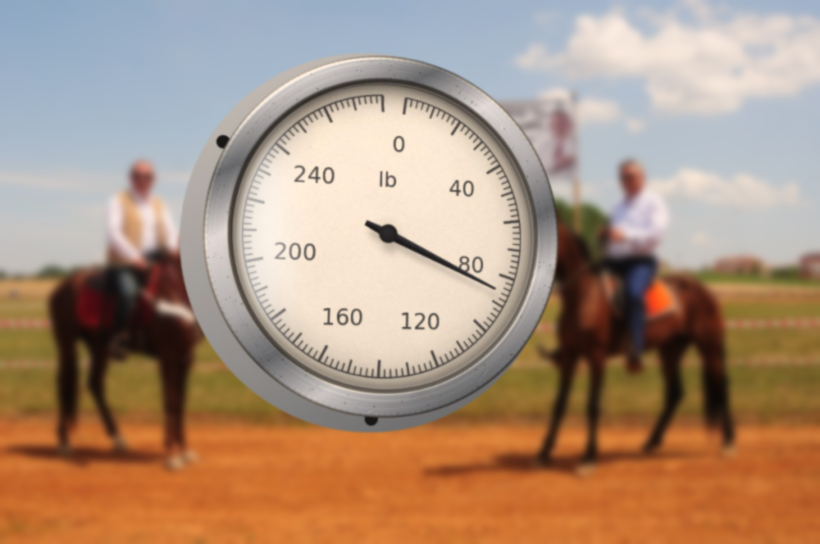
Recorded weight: 86 lb
